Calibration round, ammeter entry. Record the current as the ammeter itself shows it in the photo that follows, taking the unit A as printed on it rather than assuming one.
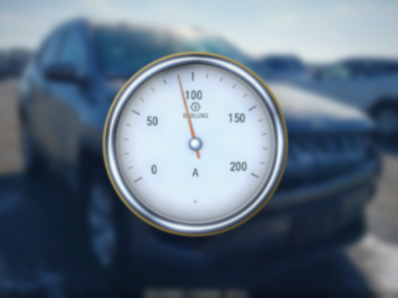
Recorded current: 90 A
